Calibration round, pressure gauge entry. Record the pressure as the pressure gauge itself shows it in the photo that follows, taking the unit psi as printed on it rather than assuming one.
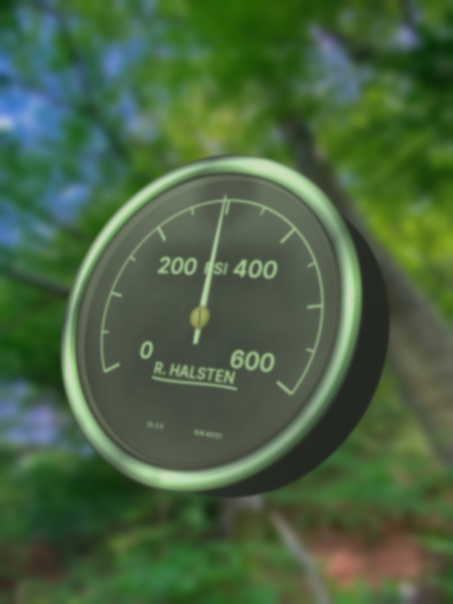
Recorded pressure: 300 psi
